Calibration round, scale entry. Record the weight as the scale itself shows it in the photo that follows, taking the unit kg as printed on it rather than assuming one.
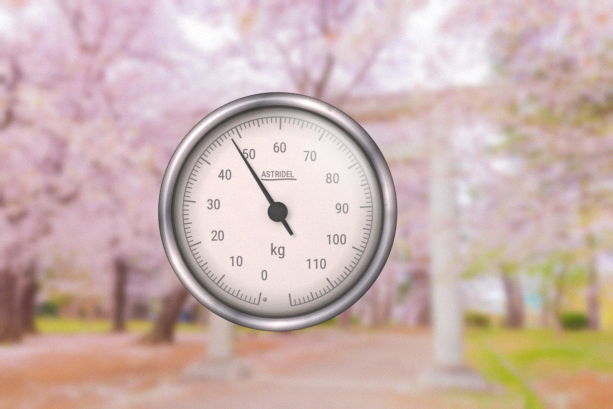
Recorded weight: 48 kg
